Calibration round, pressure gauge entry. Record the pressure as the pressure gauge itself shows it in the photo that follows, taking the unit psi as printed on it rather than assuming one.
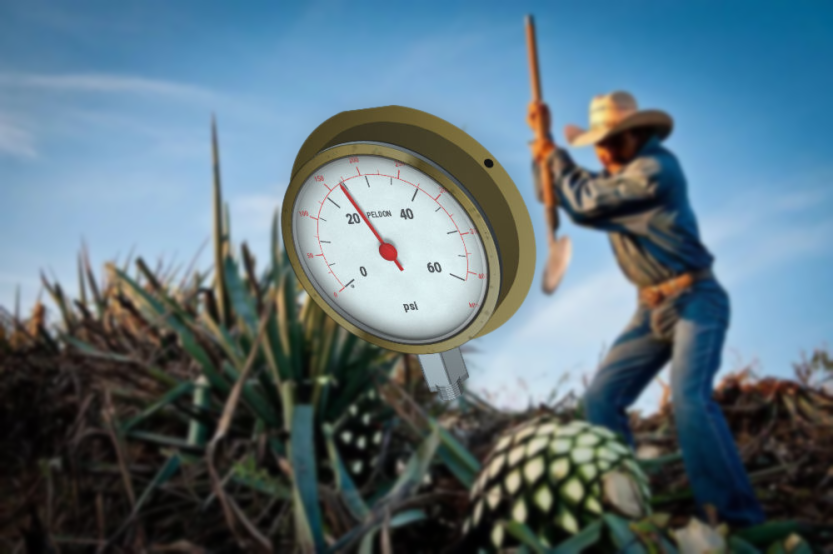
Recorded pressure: 25 psi
